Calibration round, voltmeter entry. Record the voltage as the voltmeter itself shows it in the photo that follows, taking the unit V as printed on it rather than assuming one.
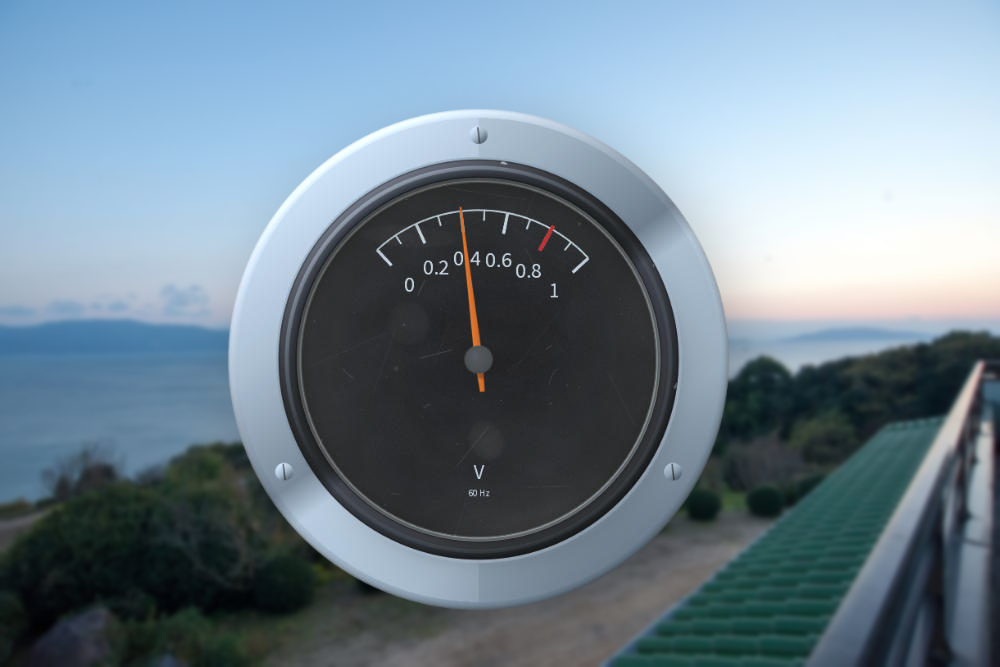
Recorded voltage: 0.4 V
